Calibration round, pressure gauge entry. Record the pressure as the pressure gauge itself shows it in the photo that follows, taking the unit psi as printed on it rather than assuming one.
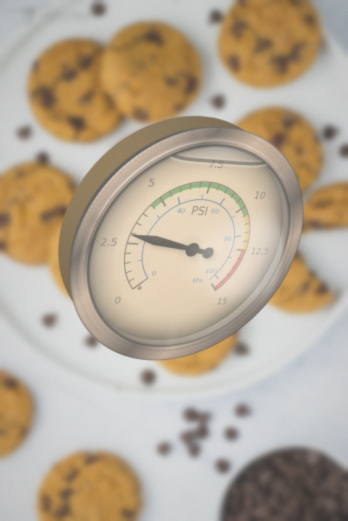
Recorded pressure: 3 psi
